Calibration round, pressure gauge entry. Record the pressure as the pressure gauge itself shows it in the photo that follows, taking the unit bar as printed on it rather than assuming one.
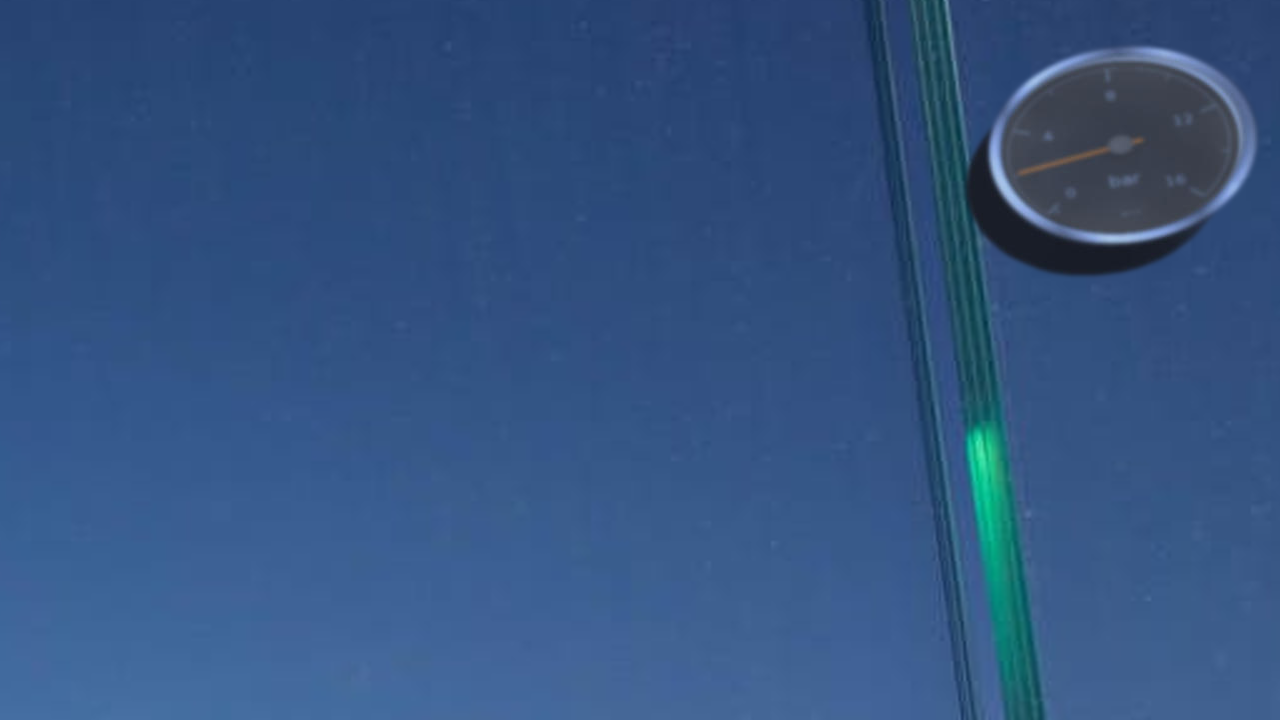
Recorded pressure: 2 bar
